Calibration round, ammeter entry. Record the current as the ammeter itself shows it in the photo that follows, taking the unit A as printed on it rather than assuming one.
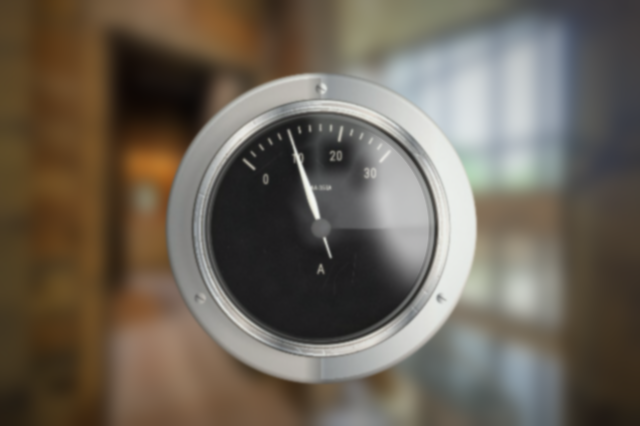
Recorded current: 10 A
